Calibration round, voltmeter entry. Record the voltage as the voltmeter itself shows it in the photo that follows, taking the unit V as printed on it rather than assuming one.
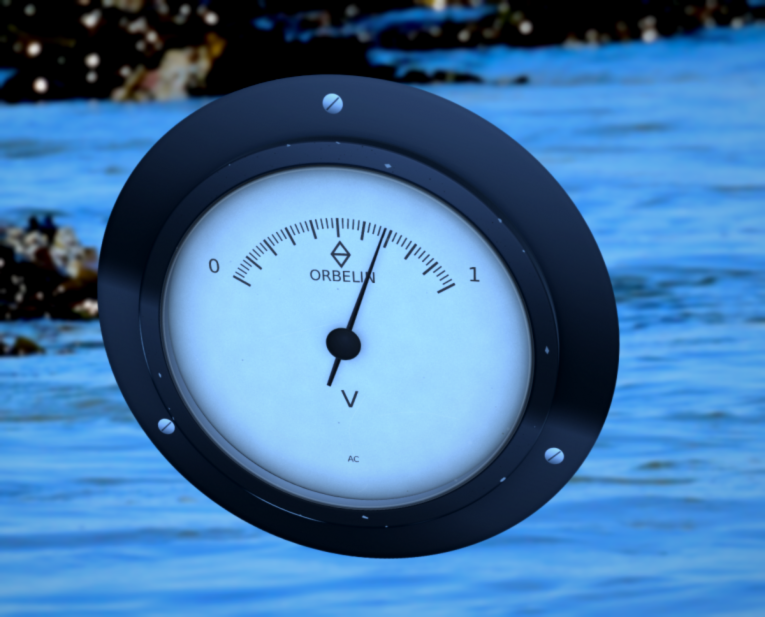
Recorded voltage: 0.68 V
